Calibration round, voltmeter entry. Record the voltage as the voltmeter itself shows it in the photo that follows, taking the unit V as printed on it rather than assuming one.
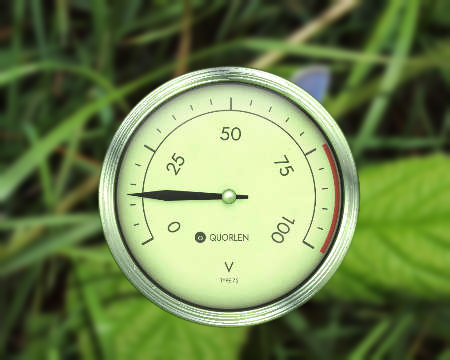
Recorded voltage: 12.5 V
